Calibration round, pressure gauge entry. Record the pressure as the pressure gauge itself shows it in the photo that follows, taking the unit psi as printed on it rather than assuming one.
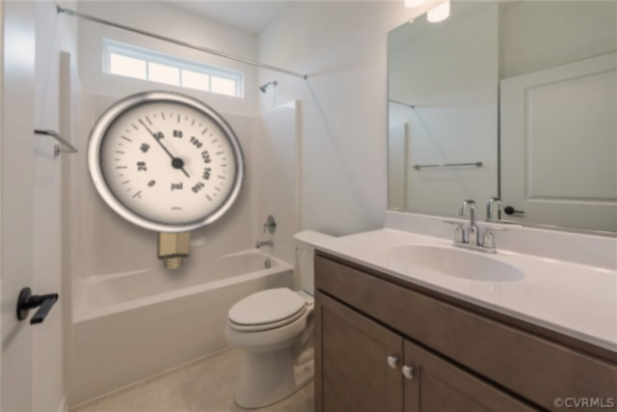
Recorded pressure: 55 psi
